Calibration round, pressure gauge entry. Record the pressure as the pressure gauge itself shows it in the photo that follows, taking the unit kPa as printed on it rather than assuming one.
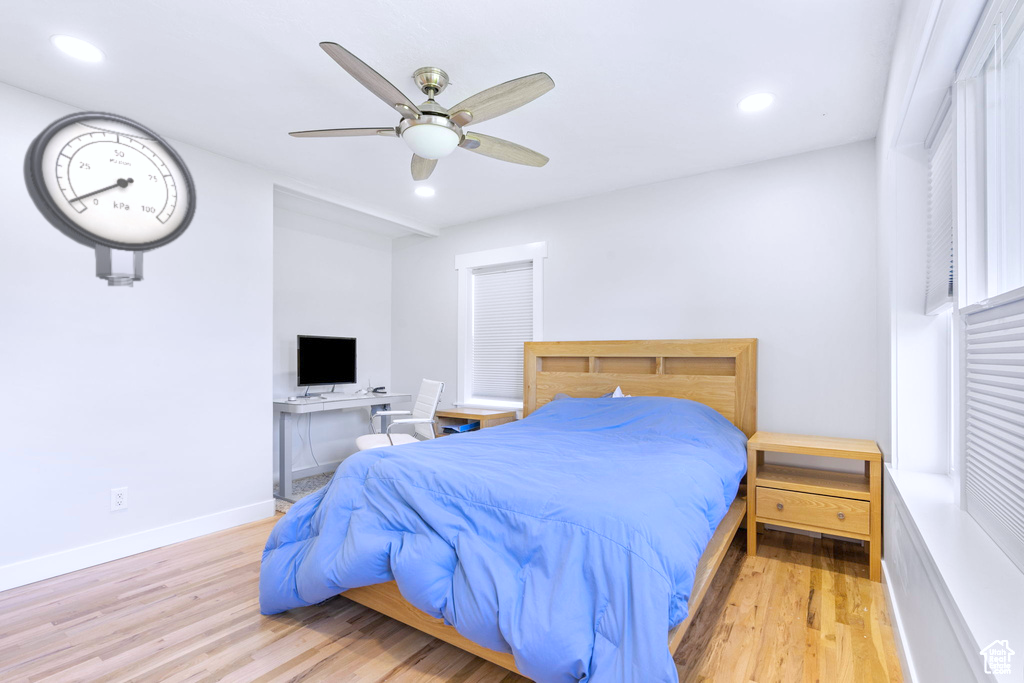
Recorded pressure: 5 kPa
